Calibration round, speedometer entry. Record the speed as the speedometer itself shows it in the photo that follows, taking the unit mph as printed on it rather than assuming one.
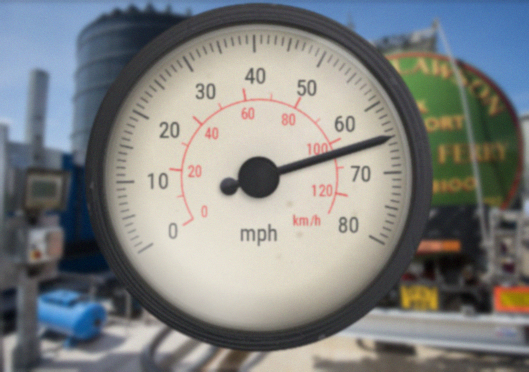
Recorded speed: 65 mph
